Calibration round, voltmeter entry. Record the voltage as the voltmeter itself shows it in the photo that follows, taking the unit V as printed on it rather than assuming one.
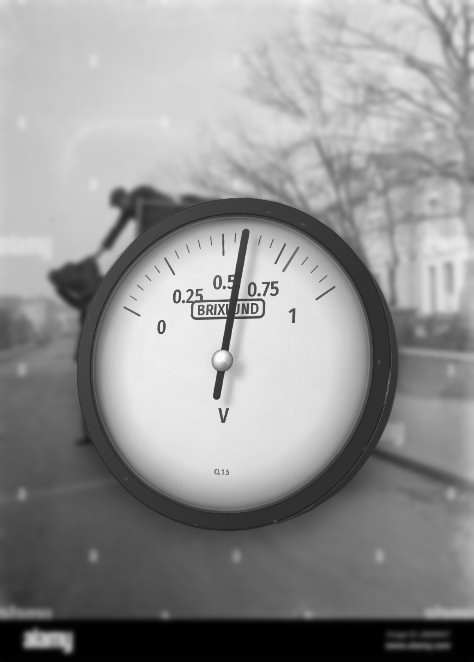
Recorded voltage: 0.6 V
